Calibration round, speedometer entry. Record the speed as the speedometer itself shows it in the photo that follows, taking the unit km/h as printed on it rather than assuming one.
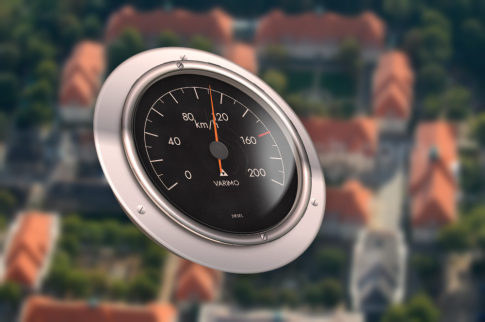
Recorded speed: 110 km/h
